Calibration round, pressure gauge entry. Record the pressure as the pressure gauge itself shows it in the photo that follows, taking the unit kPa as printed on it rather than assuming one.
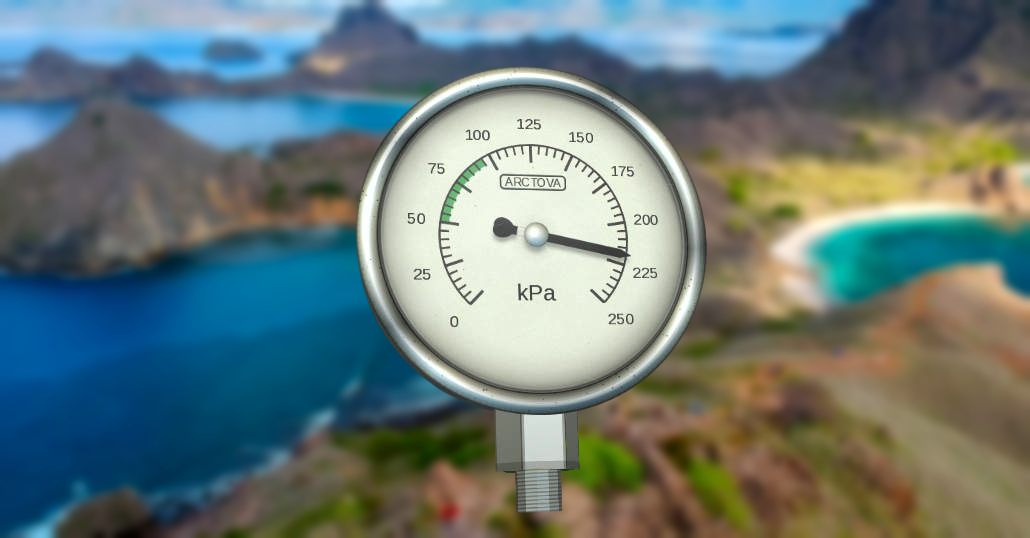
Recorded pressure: 220 kPa
